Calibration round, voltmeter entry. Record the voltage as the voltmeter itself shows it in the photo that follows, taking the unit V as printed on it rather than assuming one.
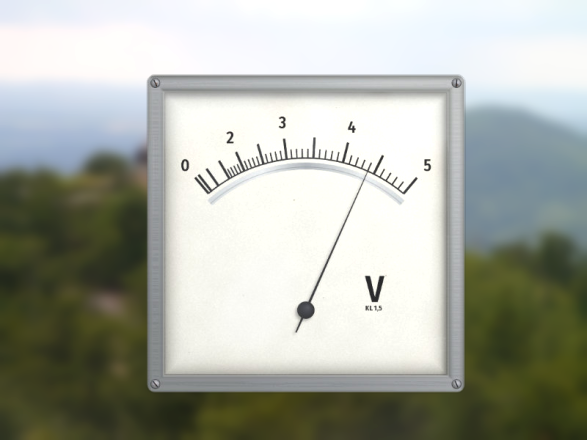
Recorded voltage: 4.4 V
